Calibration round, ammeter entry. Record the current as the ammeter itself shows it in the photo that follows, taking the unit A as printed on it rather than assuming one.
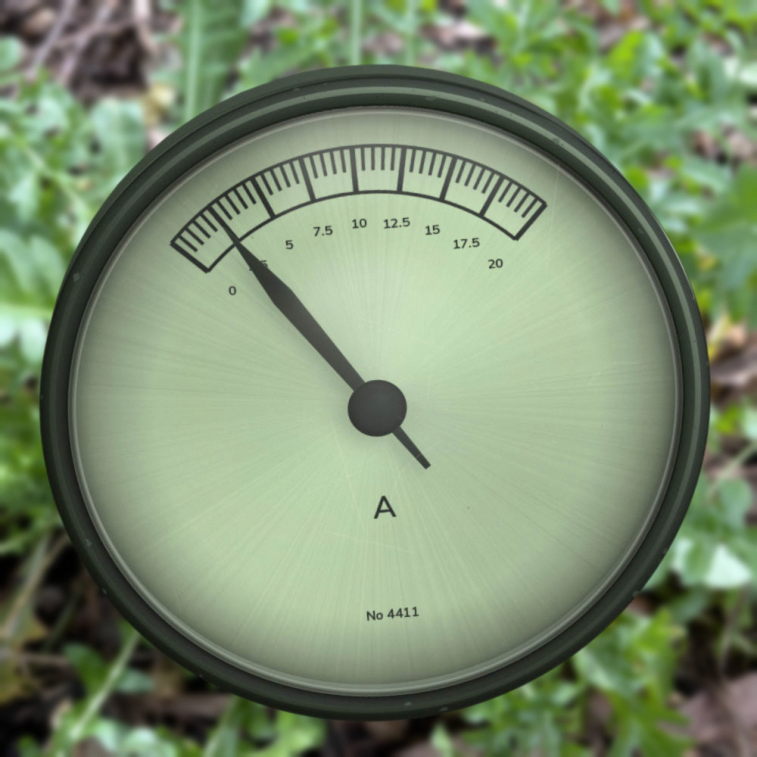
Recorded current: 2.5 A
